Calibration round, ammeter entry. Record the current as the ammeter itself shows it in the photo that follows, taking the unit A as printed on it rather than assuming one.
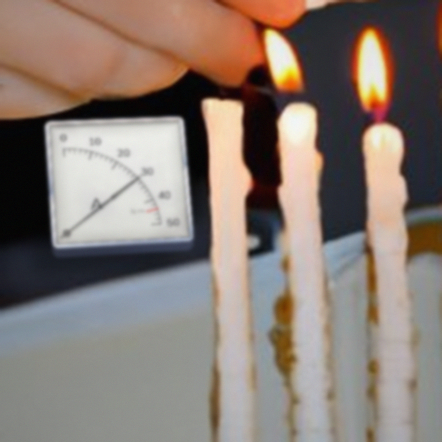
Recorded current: 30 A
